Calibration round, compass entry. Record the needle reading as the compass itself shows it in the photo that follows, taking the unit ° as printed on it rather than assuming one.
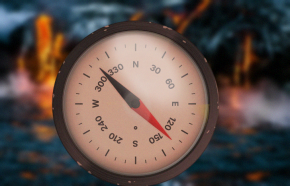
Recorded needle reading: 135 °
